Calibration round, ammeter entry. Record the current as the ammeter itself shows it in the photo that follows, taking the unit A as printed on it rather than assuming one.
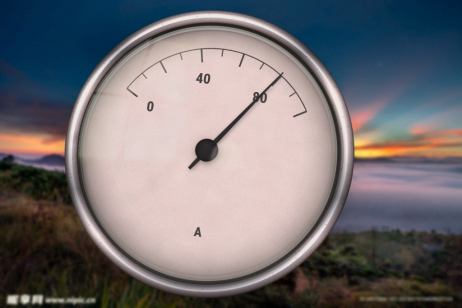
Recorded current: 80 A
